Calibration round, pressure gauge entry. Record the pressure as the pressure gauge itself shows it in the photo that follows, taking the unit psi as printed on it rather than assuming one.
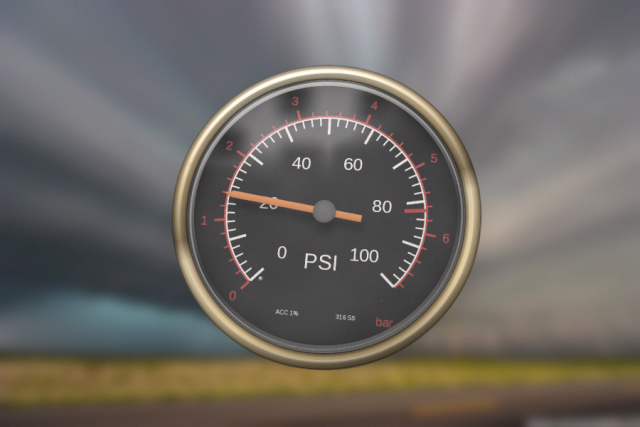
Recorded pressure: 20 psi
